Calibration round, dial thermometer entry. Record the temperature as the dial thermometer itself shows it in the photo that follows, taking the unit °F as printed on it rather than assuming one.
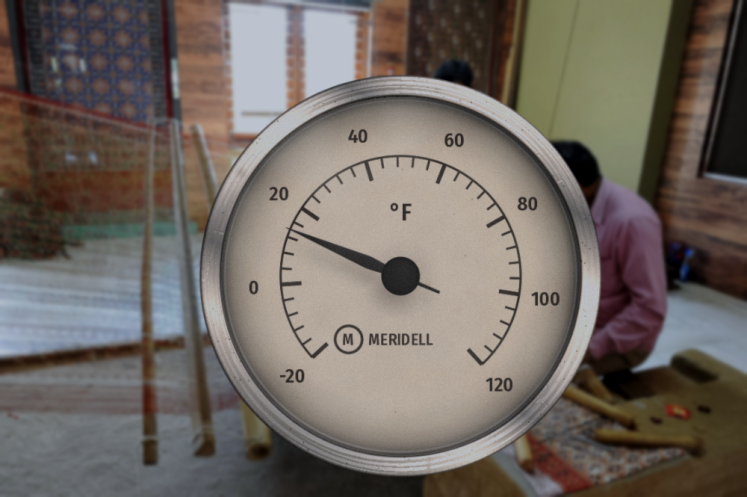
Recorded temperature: 14 °F
